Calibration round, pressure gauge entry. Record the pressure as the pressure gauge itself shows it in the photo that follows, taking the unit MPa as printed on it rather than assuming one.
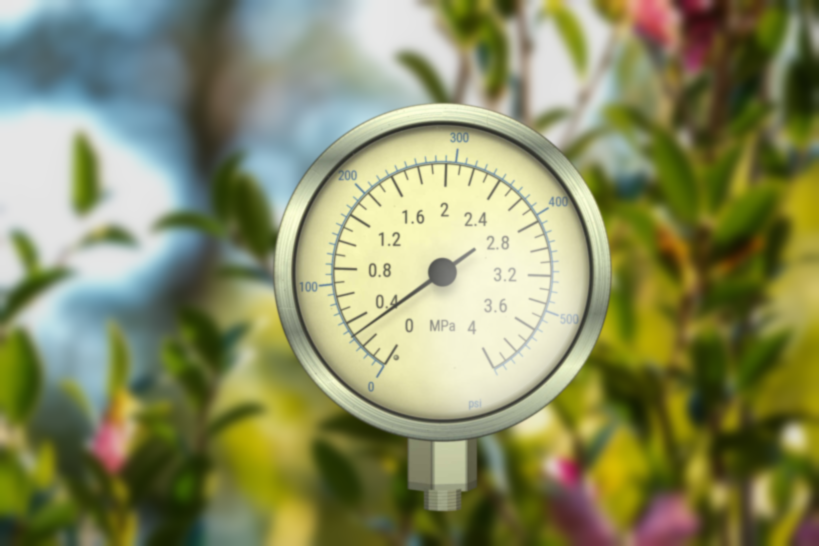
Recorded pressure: 0.3 MPa
